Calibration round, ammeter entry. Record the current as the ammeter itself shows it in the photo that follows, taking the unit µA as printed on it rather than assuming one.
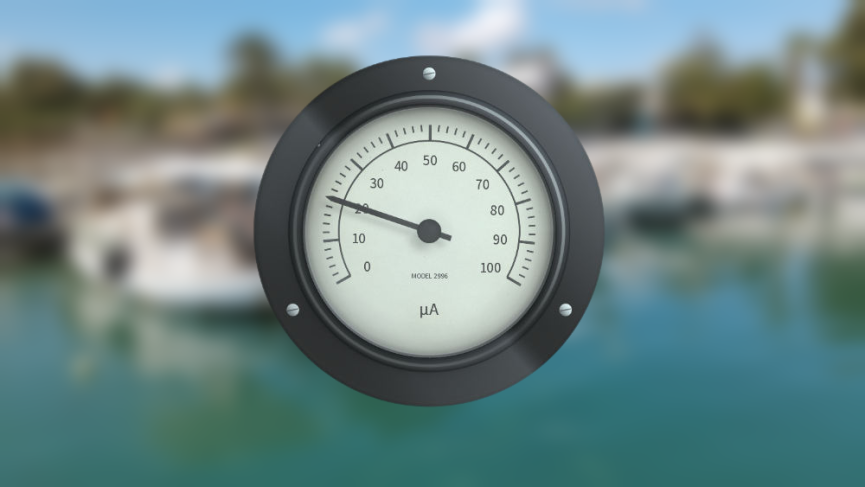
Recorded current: 20 µA
